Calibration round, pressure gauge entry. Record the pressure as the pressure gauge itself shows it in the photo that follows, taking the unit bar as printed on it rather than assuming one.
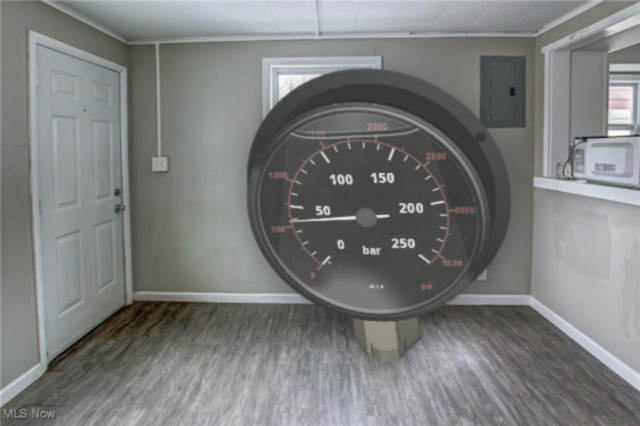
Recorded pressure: 40 bar
